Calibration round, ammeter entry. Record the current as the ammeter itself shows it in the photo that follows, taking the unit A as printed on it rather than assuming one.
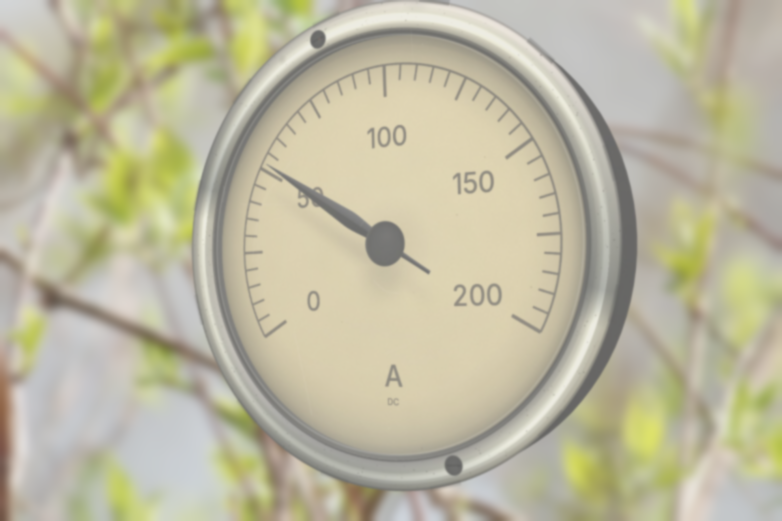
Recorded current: 52.5 A
